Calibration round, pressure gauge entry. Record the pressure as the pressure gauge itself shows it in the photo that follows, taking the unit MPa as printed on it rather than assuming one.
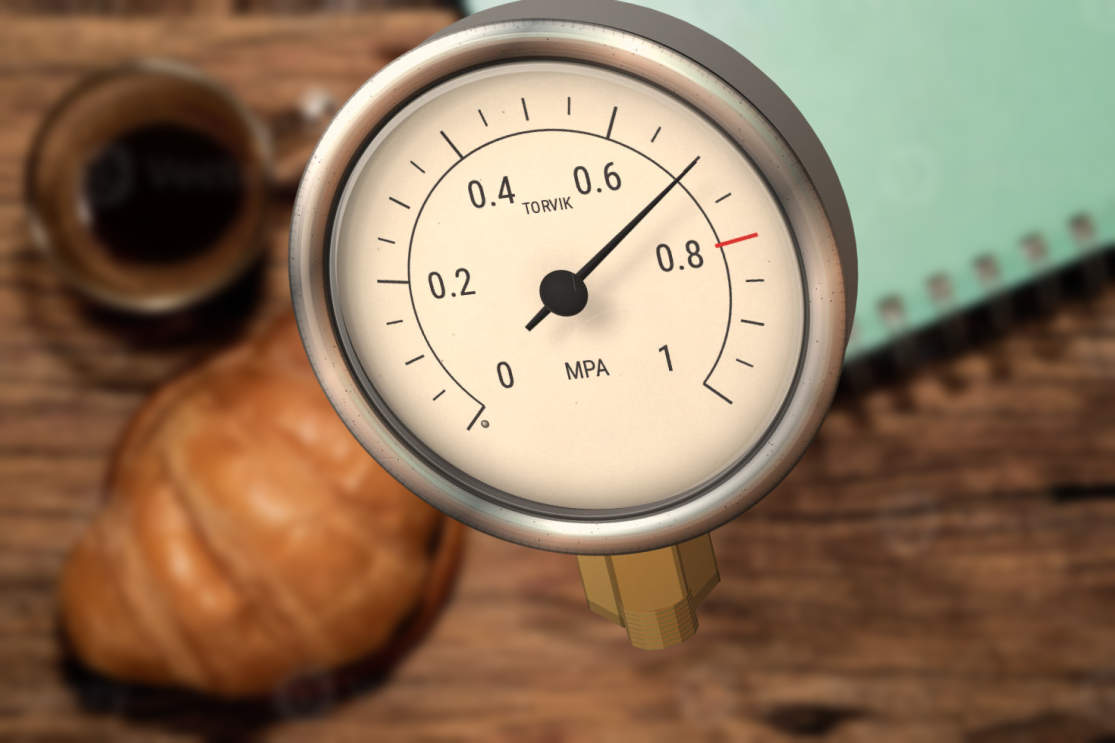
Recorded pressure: 0.7 MPa
